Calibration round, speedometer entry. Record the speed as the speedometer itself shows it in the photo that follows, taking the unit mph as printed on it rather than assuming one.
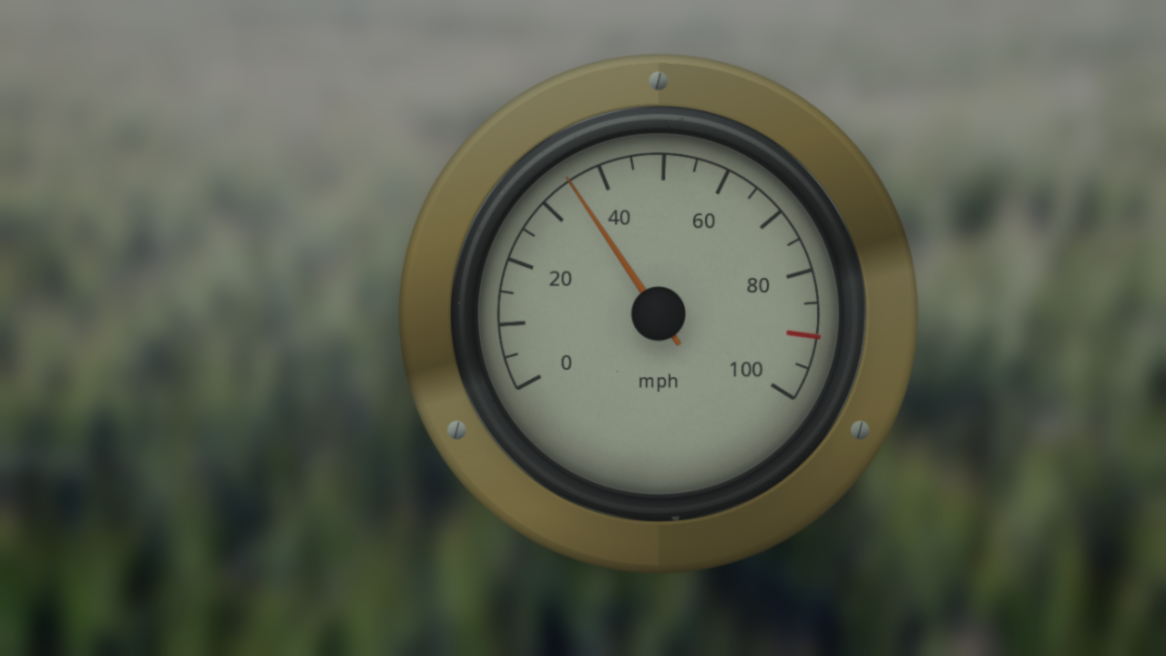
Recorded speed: 35 mph
